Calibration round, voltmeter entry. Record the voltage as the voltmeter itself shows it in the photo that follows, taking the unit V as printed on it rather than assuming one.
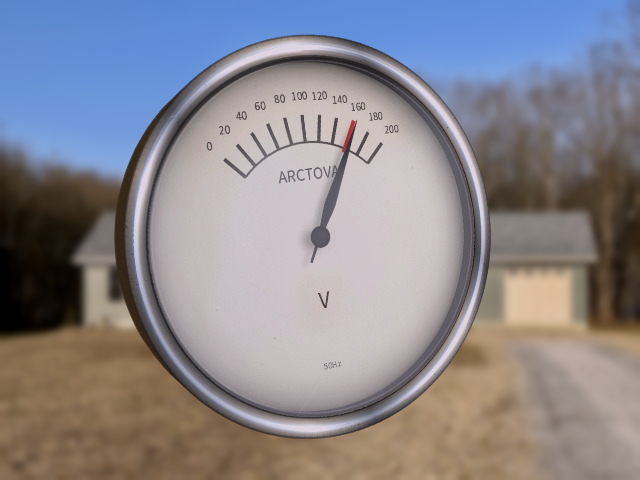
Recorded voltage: 160 V
